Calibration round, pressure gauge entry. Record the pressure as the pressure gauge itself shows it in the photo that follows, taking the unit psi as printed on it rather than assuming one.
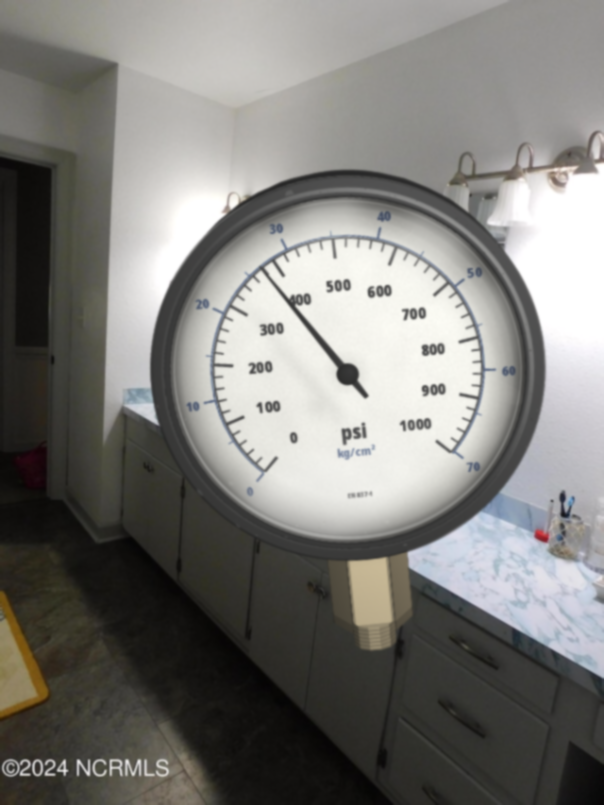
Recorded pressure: 380 psi
